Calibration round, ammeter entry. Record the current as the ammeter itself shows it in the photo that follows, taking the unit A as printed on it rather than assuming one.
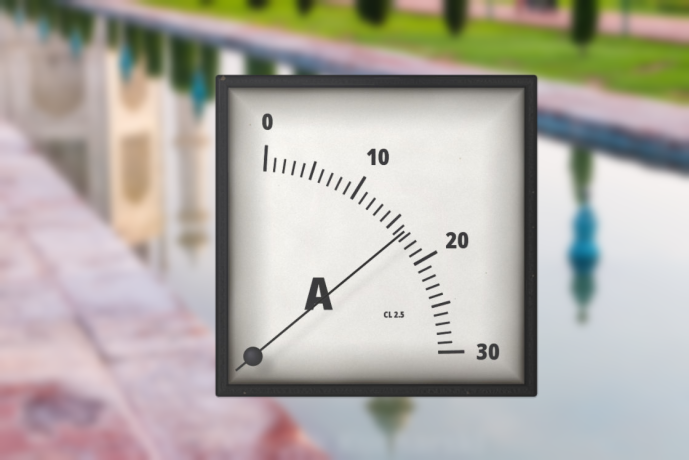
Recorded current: 16.5 A
